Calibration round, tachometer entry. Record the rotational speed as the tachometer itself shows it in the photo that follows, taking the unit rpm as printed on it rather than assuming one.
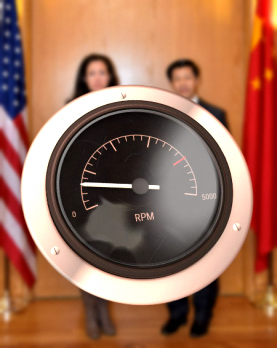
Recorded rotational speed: 600 rpm
